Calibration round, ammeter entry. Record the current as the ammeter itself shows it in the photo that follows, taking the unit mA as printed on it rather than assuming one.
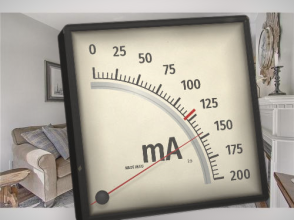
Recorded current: 145 mA
